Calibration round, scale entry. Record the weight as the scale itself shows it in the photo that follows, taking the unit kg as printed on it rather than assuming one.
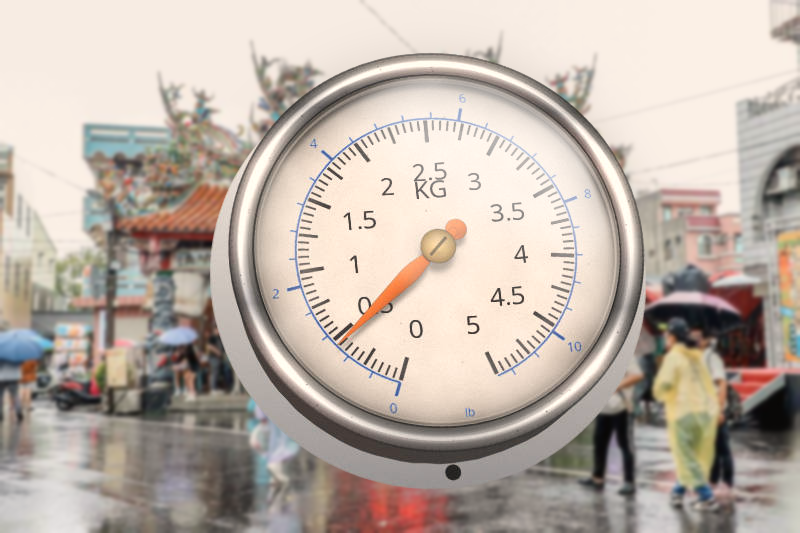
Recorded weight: 0.45 kg
